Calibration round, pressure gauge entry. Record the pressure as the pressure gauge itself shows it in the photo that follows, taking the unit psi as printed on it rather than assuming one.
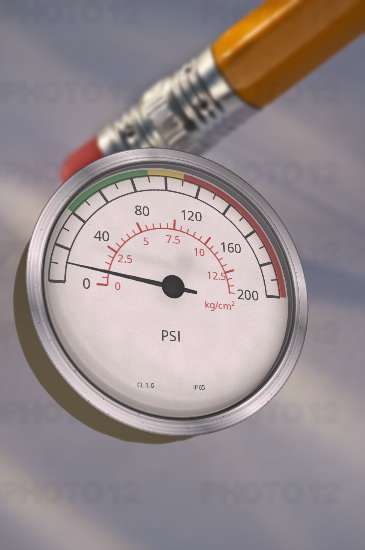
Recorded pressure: 10 psi
